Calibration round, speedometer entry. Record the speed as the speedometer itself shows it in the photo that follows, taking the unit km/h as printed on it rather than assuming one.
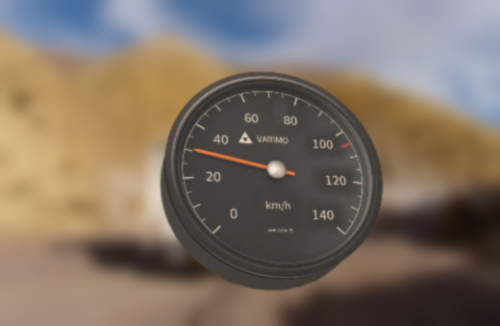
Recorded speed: 30 km/h
